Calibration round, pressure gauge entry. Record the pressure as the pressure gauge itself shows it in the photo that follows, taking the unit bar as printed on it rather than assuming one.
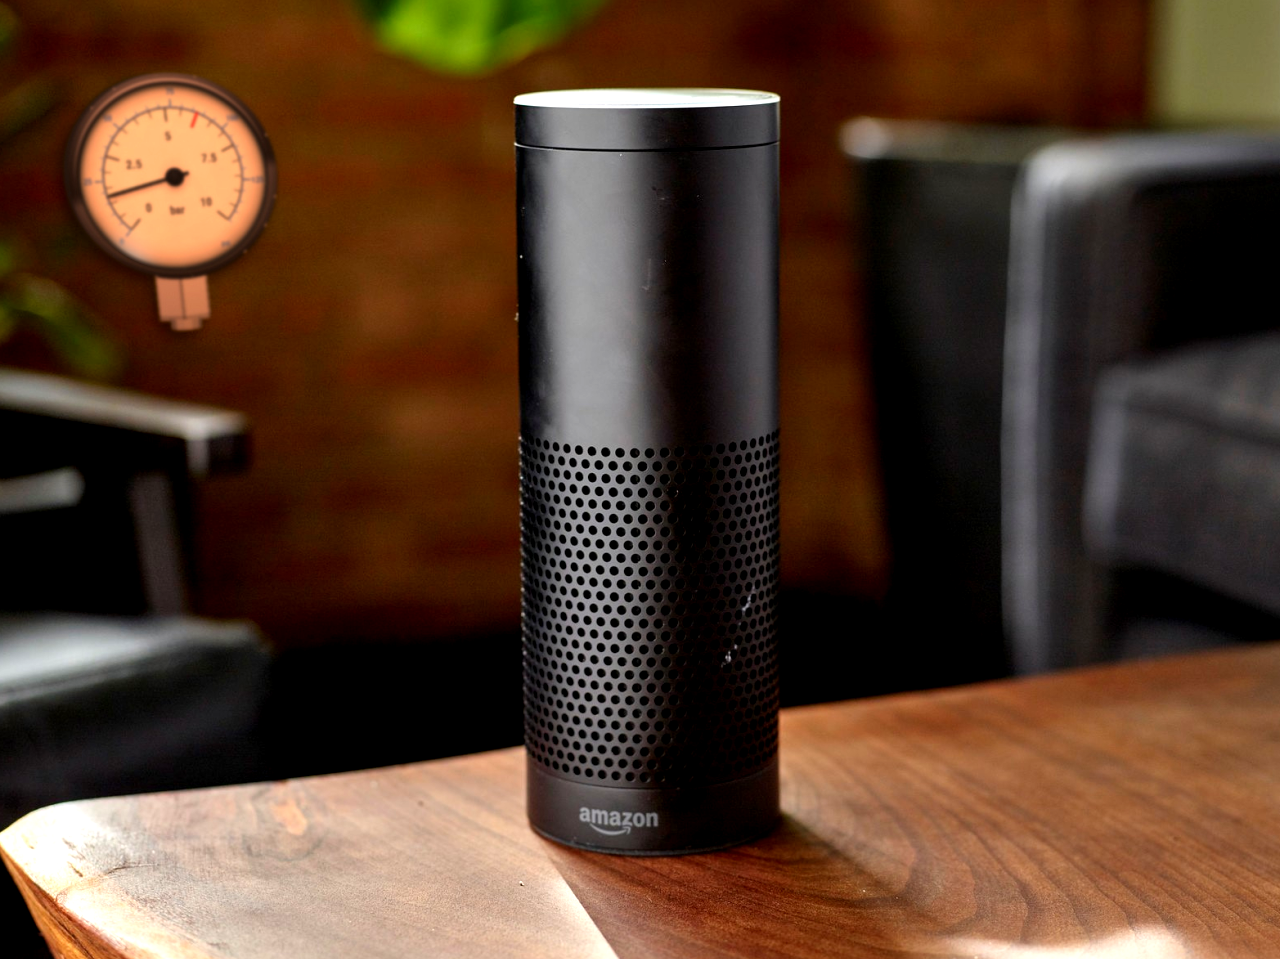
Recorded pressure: 1.25 bar
